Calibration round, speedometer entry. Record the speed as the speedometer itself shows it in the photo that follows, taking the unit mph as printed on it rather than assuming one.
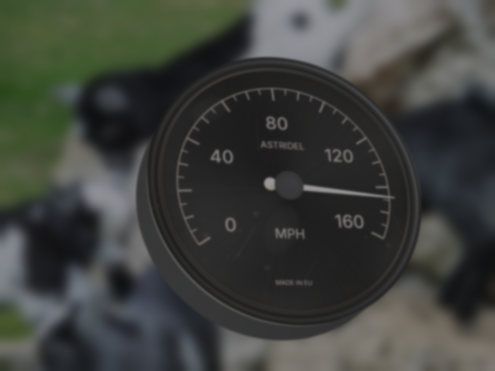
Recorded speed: 145 mph
